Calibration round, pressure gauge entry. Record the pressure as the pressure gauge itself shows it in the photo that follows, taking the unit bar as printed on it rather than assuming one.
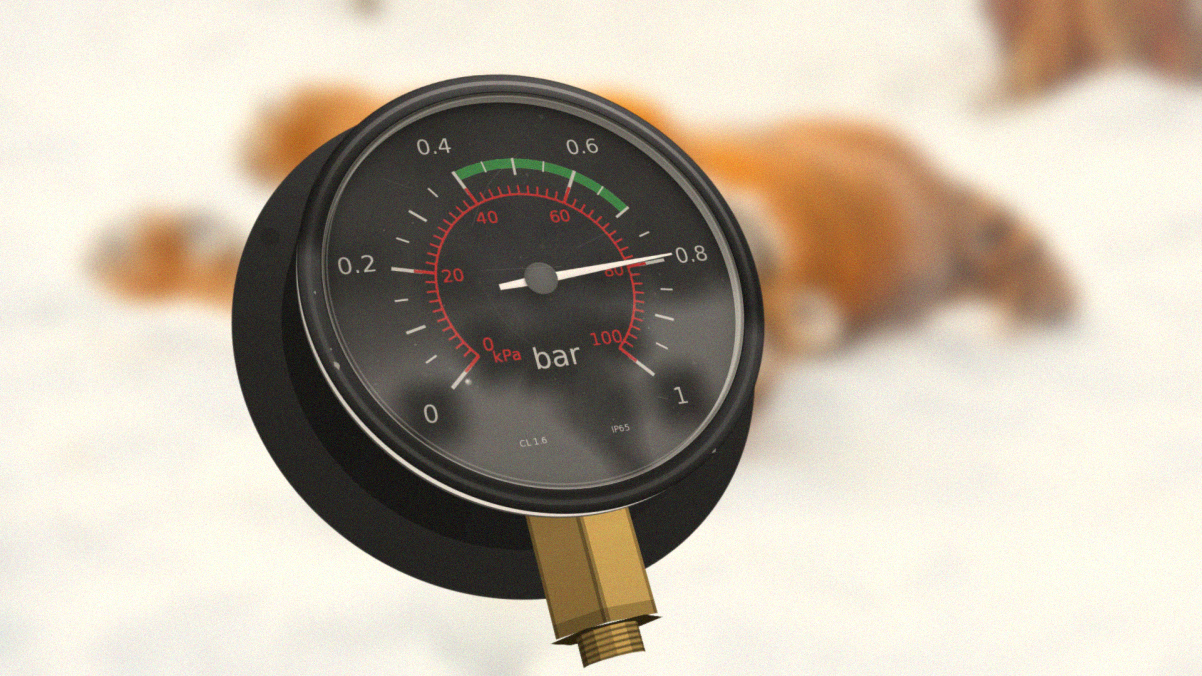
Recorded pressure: 0.8 bar
